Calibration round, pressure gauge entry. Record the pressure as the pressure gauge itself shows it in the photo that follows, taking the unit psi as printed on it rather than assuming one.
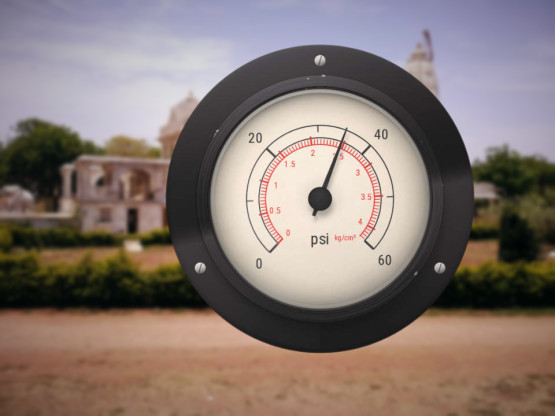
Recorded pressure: 35 psi
